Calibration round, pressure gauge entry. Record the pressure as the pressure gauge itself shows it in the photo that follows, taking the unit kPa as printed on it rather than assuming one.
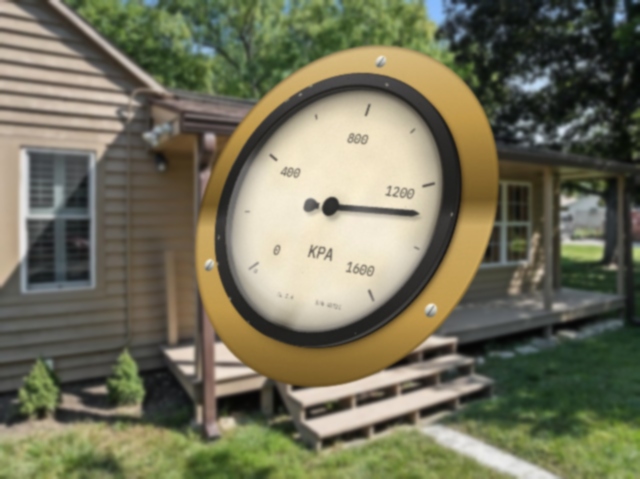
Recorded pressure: 1300 kPa
